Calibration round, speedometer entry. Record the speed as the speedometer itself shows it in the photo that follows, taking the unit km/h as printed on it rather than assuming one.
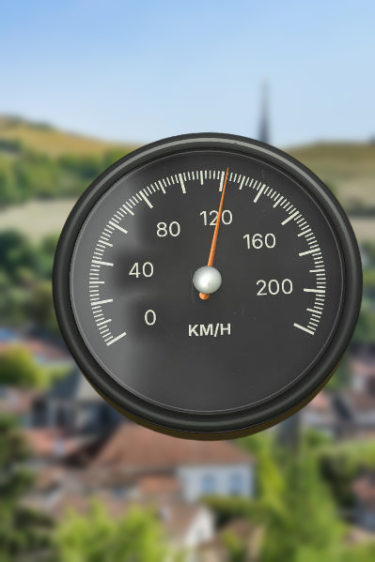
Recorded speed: 122 km/h
